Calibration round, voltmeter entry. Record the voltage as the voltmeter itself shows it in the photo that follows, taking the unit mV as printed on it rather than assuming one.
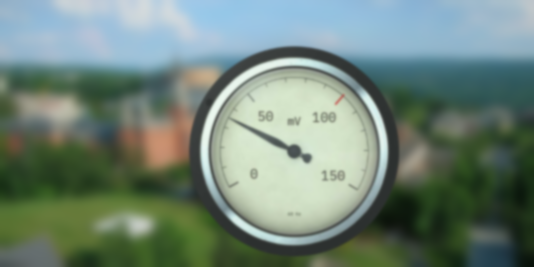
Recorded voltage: 35 mV
